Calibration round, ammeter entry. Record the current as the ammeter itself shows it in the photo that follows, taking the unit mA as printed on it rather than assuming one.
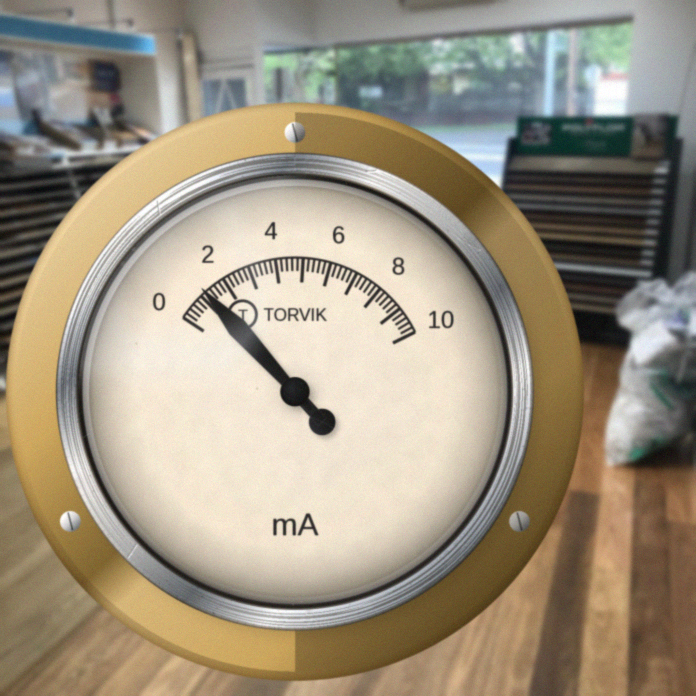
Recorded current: 1.2 mA
